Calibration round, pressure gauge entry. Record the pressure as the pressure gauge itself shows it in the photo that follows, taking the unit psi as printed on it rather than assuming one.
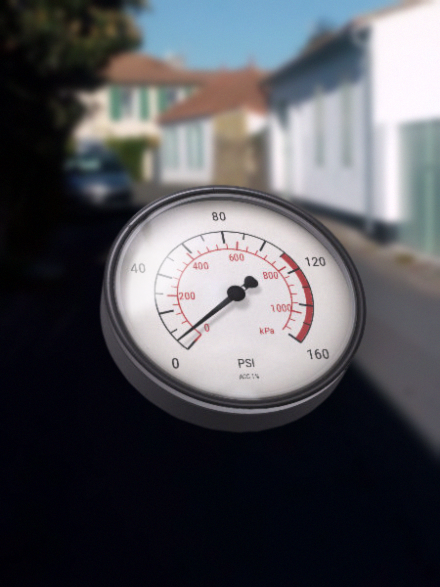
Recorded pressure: 5 psi
